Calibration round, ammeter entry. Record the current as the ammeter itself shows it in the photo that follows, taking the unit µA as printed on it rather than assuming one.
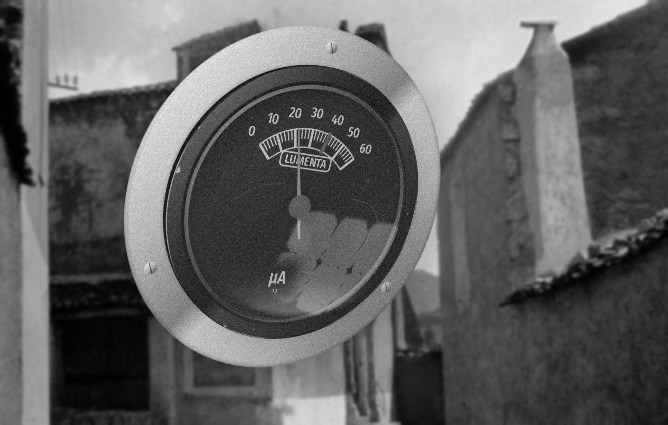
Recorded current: 20 µA
